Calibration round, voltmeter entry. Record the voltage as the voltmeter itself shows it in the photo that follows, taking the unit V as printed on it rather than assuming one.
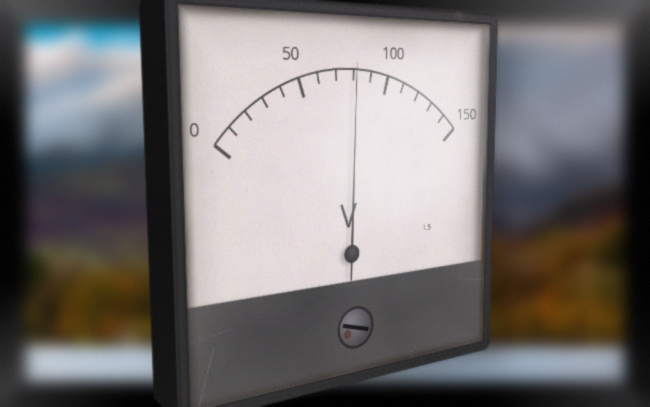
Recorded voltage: 80 V
